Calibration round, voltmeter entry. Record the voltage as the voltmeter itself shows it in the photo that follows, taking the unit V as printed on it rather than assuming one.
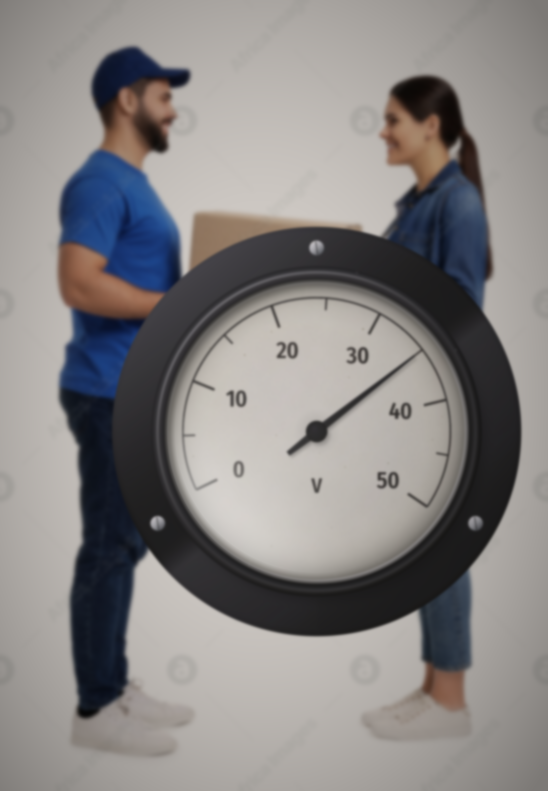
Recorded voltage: 35 V
